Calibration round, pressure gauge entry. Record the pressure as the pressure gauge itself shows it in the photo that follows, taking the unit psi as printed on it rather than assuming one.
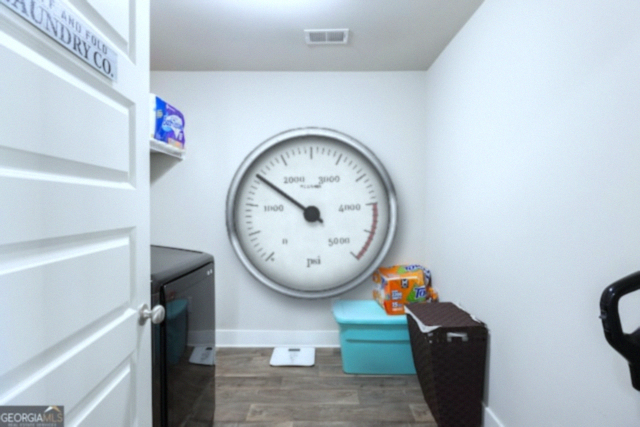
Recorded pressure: 1500 psi
